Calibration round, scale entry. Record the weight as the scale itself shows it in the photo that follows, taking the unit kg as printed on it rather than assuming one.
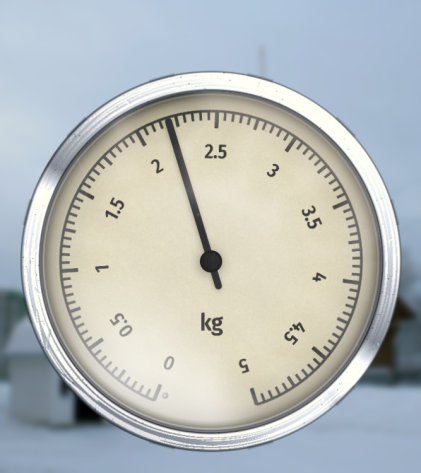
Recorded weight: 2.2 kg
